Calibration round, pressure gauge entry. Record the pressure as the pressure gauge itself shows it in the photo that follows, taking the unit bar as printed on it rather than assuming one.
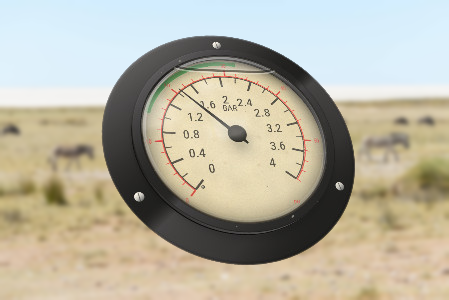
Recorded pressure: 1.4 bar
